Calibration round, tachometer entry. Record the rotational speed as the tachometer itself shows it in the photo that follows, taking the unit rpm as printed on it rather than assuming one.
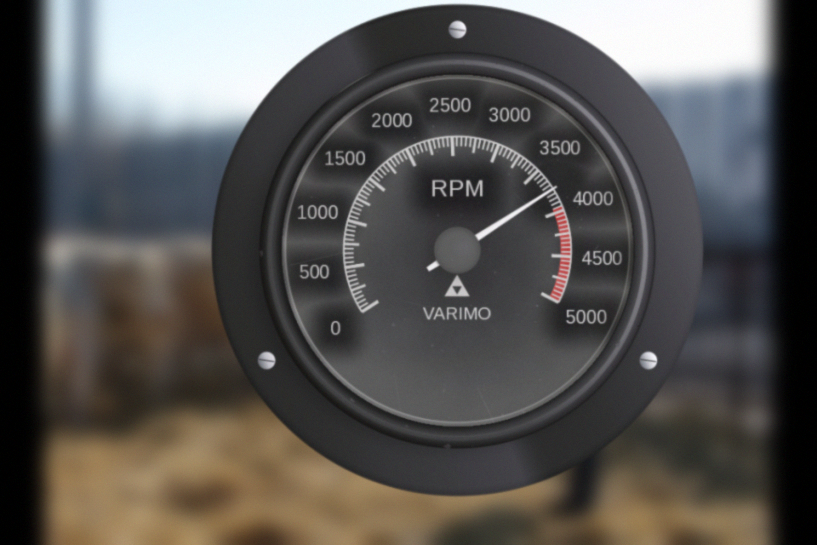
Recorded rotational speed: 3750 rpm
